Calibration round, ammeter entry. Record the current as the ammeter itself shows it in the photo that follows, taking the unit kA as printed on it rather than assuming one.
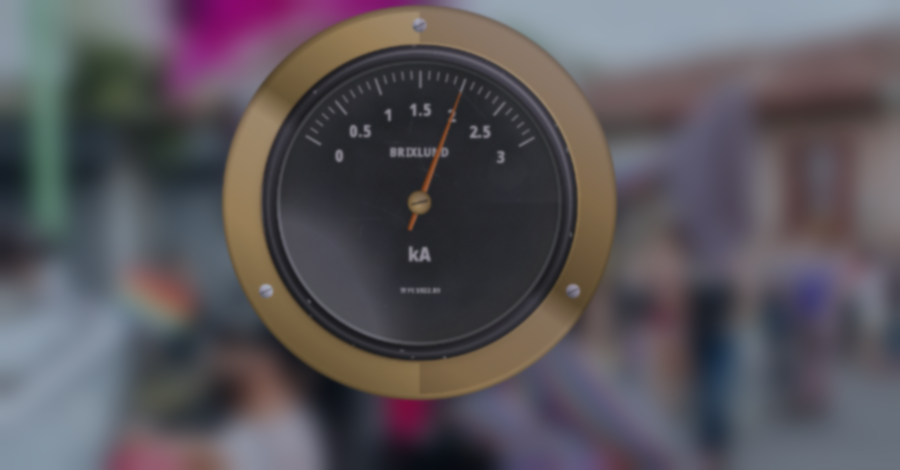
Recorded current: 2 kA
